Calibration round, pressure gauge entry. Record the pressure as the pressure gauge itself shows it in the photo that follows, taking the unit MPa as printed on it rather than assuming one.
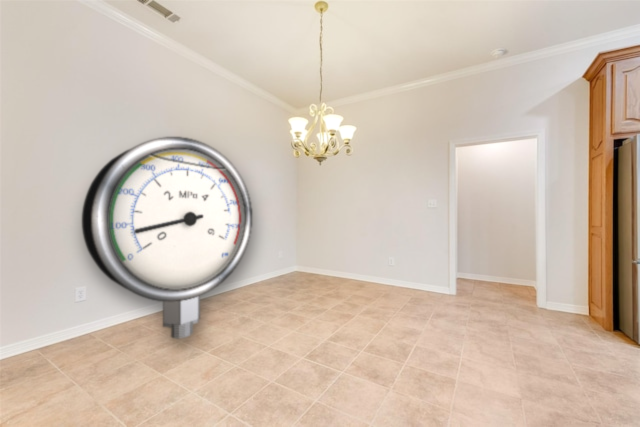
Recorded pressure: 0.5 MPa
